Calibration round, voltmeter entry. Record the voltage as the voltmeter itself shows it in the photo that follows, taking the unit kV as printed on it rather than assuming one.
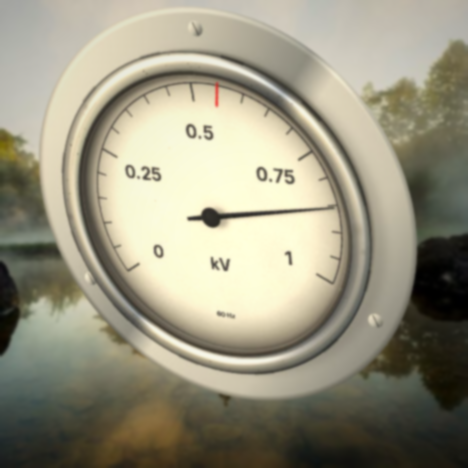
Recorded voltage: 0.85 kV
